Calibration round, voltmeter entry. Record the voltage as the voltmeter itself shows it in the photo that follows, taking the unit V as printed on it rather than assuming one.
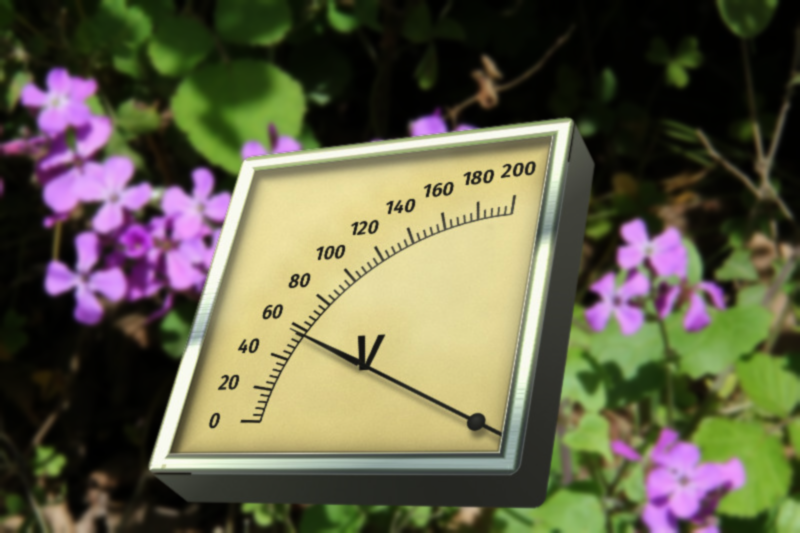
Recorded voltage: 56 V
